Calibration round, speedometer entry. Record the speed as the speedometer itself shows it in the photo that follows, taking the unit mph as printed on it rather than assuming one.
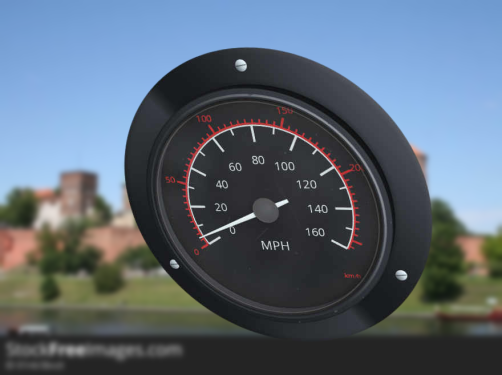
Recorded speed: 5 mph
